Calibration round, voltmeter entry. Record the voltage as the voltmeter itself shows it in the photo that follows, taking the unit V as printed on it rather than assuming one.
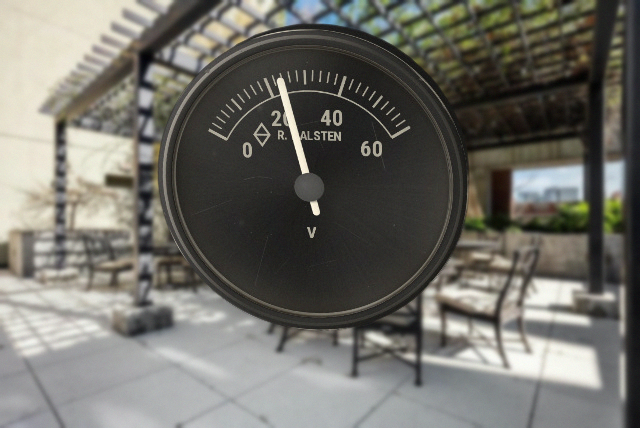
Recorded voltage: 24 V
